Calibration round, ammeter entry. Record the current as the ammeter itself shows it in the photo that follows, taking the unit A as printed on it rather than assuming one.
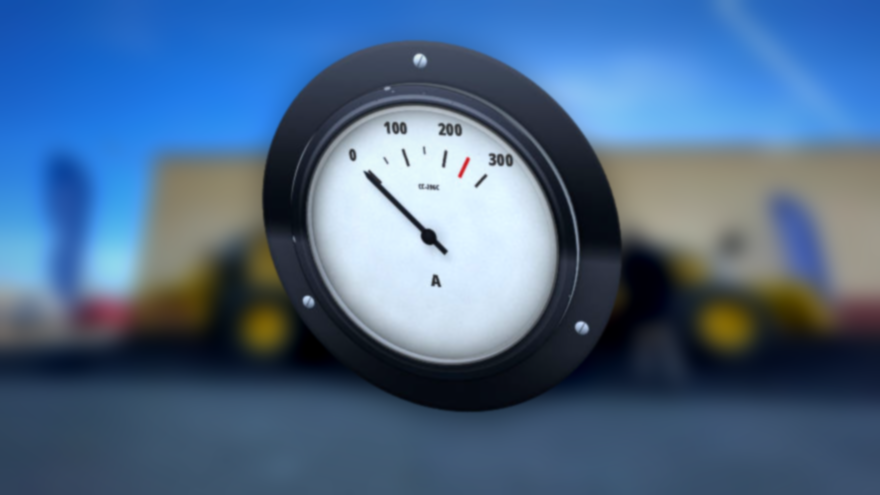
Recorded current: 0 A
